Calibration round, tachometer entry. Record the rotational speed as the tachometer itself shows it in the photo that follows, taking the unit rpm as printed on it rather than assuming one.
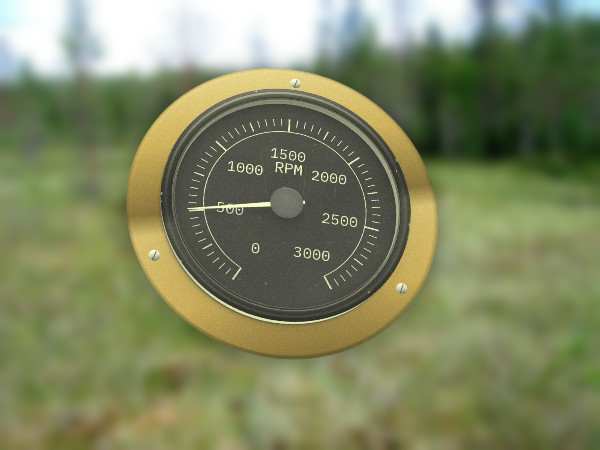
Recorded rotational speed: 500 rpm
